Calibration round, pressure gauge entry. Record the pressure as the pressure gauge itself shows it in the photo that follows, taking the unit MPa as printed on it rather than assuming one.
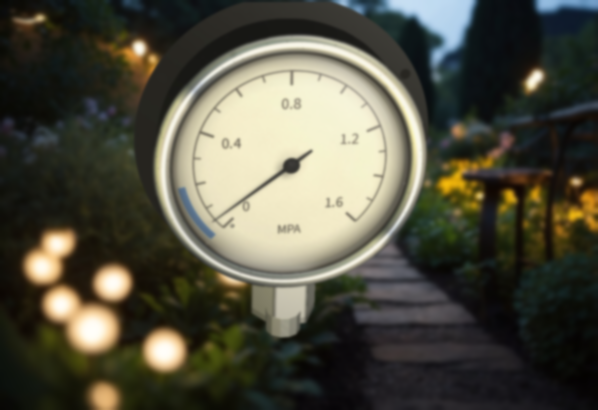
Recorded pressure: 0.05 MPa
